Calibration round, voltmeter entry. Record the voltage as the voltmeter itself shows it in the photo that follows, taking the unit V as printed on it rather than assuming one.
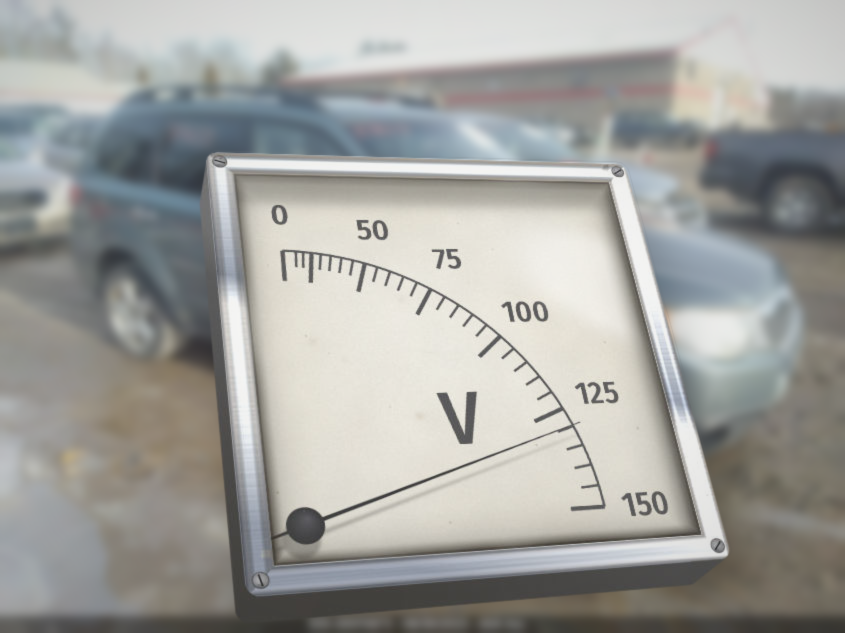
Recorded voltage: 130 V
